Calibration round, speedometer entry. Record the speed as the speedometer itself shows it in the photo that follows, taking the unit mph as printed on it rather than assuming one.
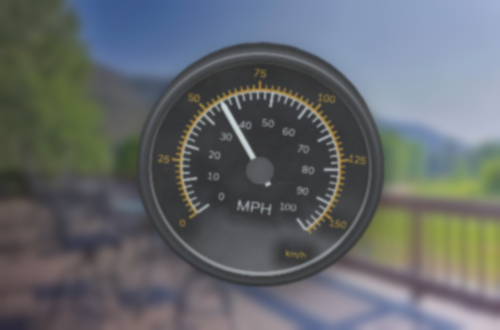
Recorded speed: 36 mph
